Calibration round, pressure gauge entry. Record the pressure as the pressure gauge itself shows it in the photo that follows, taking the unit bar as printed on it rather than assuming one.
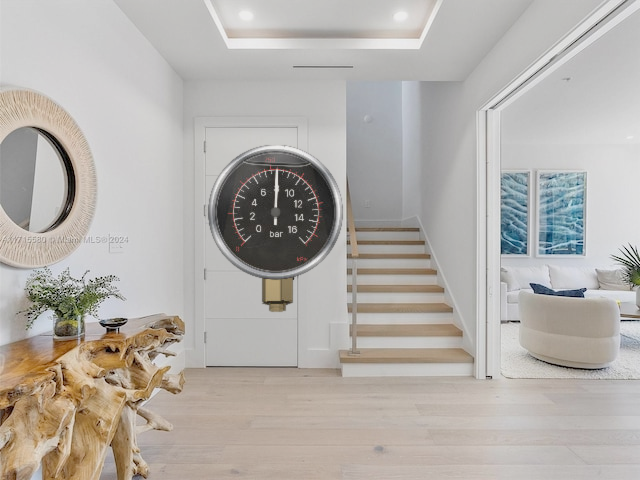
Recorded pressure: 8 bar
